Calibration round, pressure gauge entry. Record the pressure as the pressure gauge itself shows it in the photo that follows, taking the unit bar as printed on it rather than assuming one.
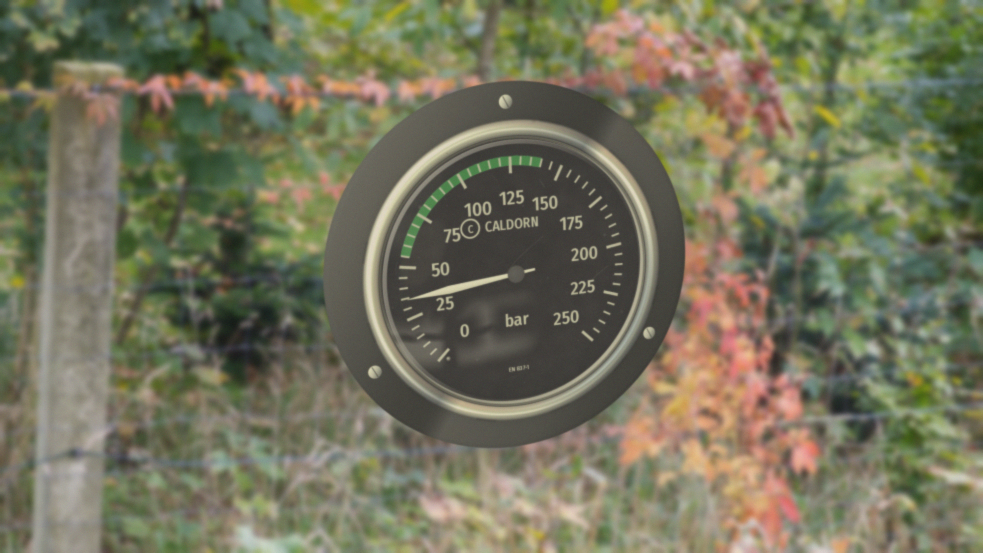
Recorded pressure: 35 bar
